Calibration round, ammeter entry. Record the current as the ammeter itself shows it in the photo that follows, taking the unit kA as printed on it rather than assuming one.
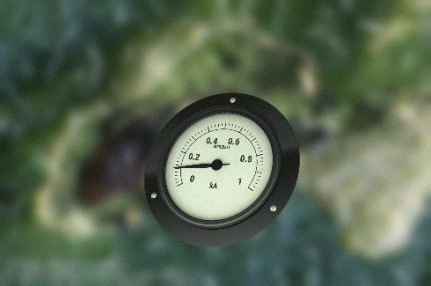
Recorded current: 0.1 kA
